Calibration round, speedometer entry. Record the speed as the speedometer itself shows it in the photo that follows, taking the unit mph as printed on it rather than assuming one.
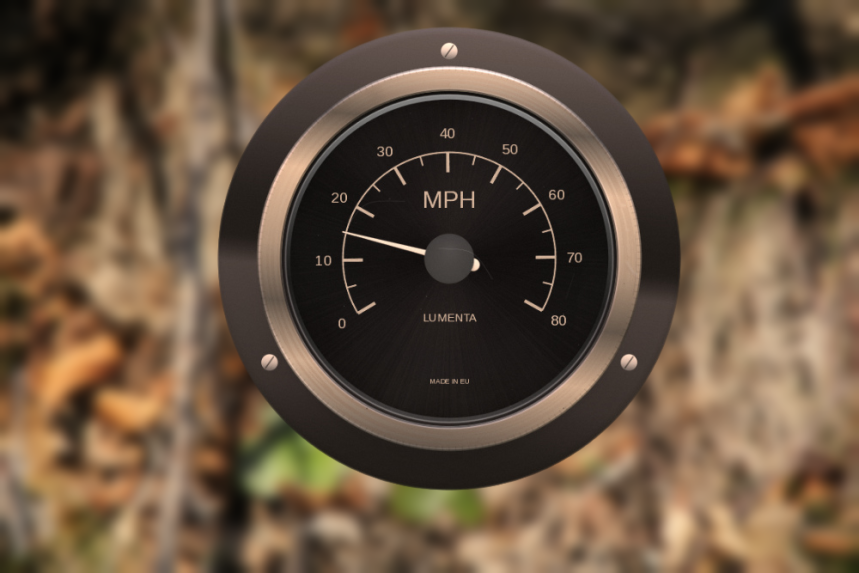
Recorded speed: 15 mph
